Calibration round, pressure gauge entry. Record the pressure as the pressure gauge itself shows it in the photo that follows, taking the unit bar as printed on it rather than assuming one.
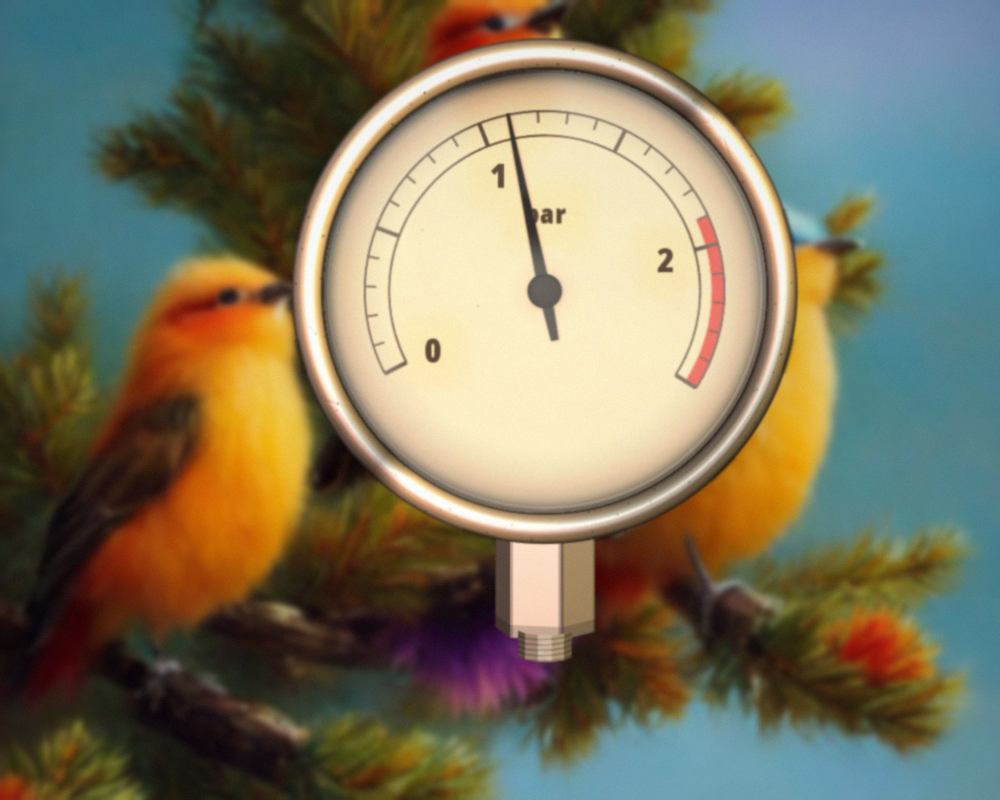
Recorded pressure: 1.1 bar
